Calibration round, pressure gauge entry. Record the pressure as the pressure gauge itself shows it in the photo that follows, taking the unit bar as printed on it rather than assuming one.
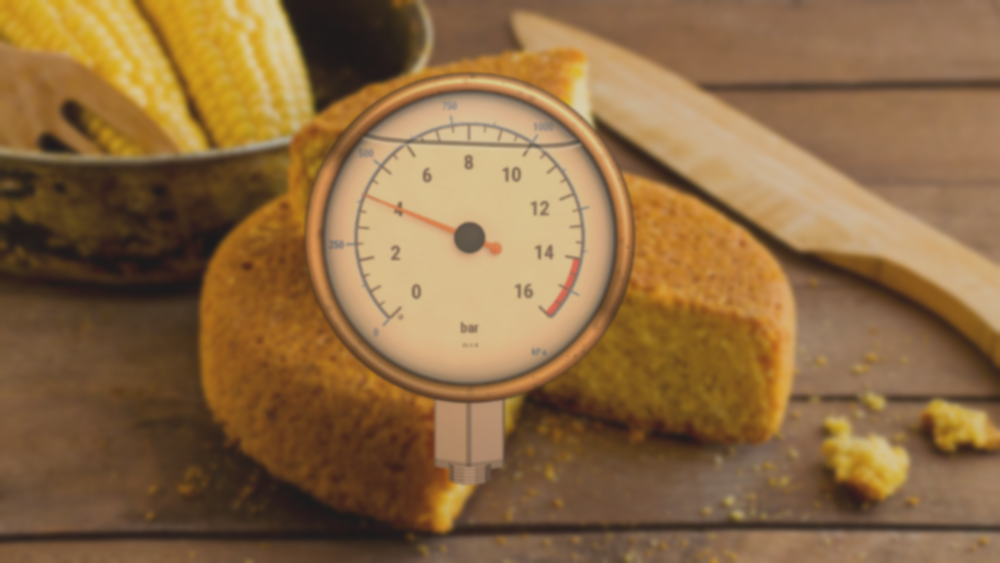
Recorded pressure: 4 bar
